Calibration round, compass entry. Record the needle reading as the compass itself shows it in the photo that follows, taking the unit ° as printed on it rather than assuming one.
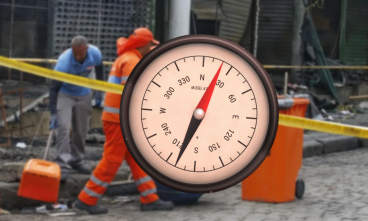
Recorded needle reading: 20 °
